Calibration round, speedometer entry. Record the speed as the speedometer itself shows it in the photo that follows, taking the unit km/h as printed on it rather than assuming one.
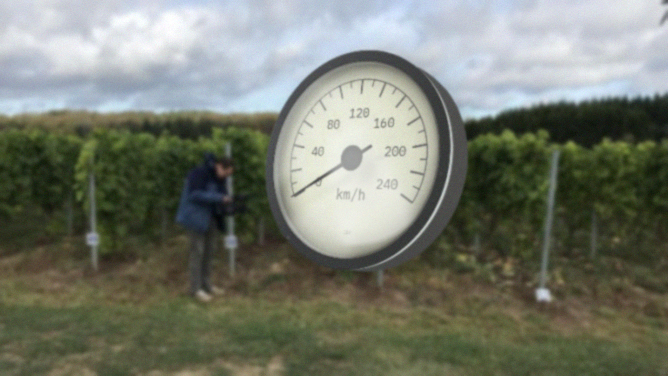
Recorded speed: 0 km/h
